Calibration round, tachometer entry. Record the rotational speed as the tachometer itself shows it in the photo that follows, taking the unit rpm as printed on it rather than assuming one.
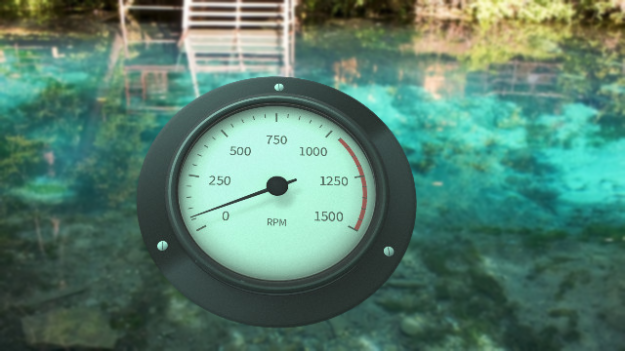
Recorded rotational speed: 50 rpm
